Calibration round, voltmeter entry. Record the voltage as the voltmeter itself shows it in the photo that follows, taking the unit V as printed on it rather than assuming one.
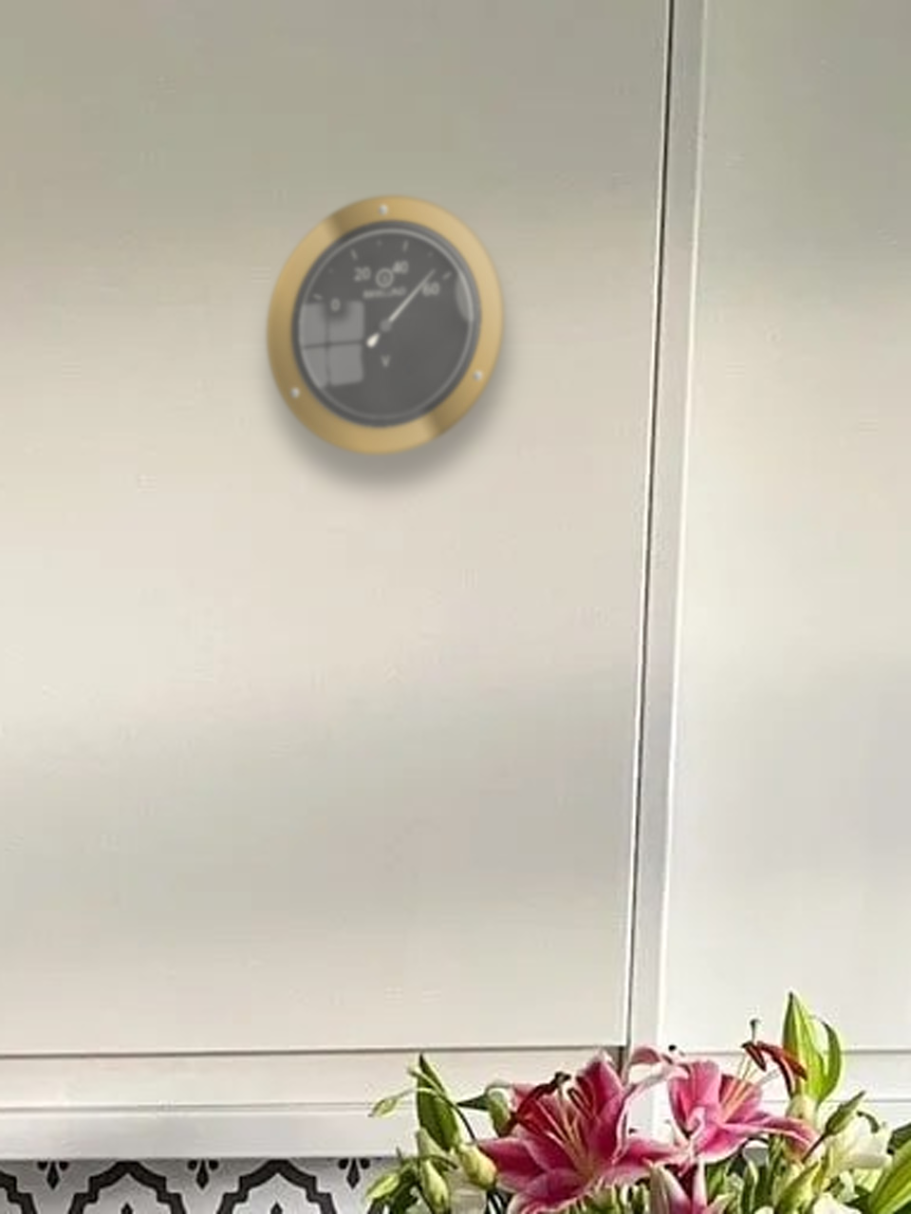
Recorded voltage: 55 V
